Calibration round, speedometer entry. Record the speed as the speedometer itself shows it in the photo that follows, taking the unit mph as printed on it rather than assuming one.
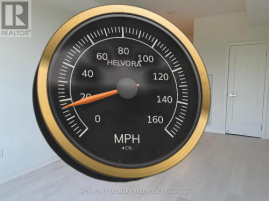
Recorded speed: 16 mph
